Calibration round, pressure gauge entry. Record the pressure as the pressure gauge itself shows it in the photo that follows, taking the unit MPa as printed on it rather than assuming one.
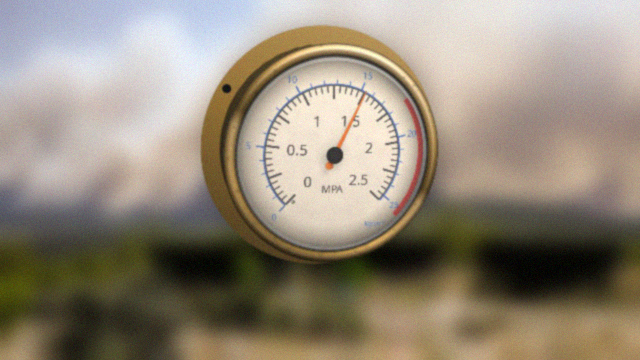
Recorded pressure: 1.5 MPa
